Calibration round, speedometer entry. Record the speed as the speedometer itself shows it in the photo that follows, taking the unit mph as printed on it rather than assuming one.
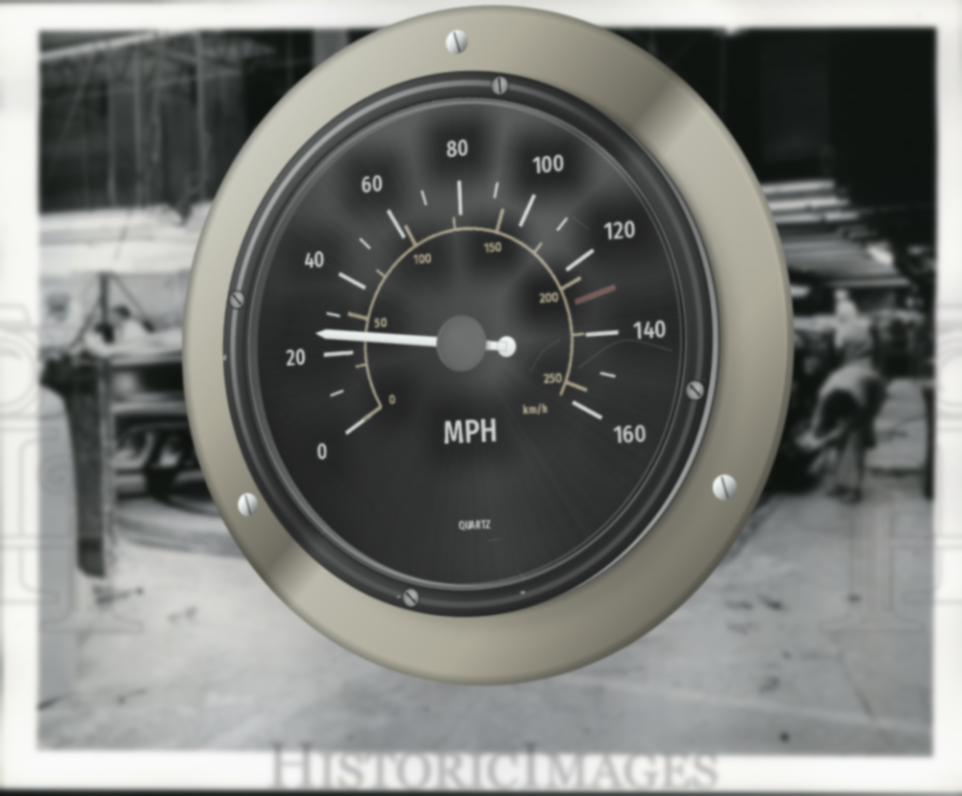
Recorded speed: 25 mph
